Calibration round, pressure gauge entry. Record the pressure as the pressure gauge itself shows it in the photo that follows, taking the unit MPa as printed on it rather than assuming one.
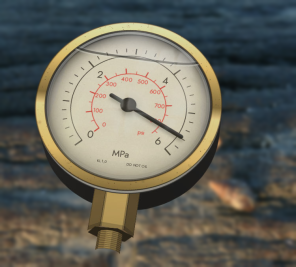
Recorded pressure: 5.6 MPa
